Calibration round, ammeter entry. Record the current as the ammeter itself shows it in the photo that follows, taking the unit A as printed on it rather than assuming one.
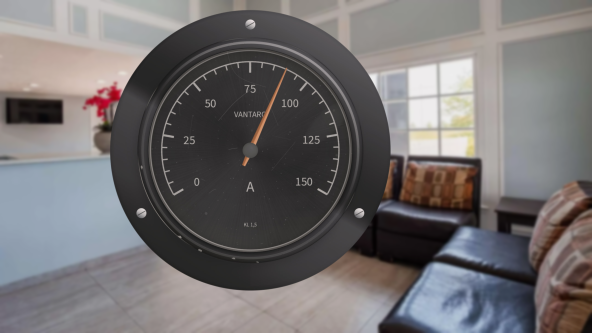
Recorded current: 90 A
